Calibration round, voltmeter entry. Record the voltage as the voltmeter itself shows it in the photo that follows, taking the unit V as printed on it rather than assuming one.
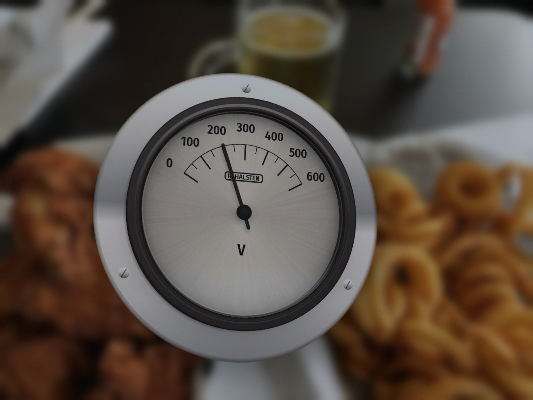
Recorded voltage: 200 V
